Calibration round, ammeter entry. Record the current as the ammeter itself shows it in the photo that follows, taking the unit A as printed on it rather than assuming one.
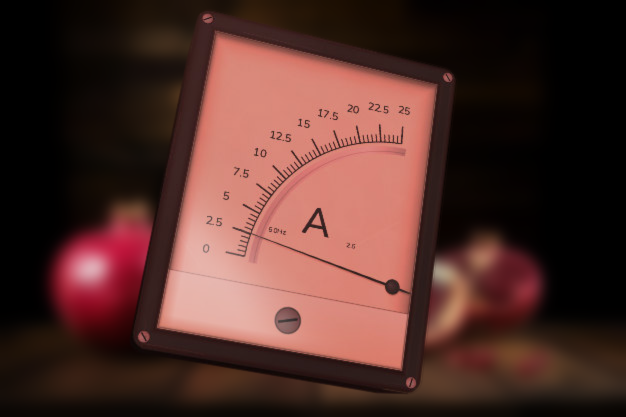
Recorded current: 2.5 A
